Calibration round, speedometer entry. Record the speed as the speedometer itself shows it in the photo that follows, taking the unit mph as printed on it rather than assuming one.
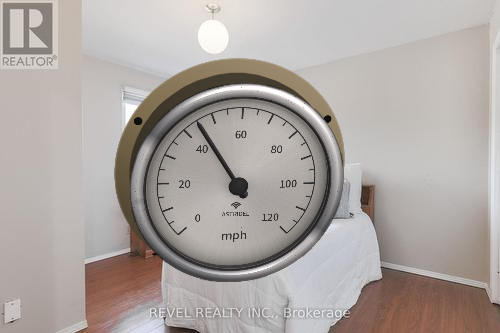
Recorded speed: 45 mph
